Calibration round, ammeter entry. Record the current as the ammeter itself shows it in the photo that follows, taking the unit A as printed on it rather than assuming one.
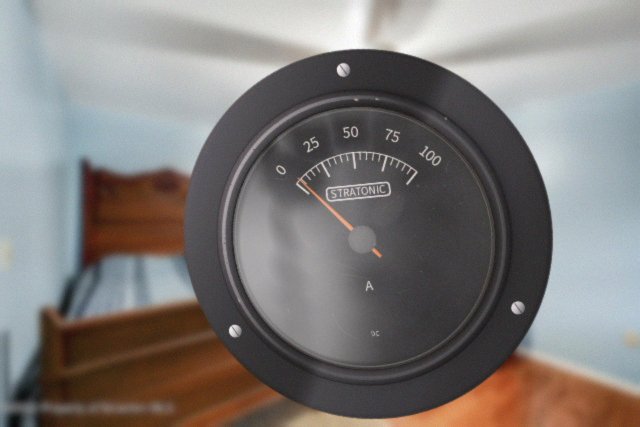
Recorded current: 5 A
